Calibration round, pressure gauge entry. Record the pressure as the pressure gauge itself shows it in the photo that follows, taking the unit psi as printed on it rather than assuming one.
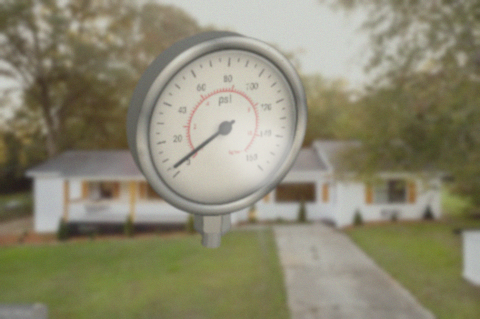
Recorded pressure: 5 psi
